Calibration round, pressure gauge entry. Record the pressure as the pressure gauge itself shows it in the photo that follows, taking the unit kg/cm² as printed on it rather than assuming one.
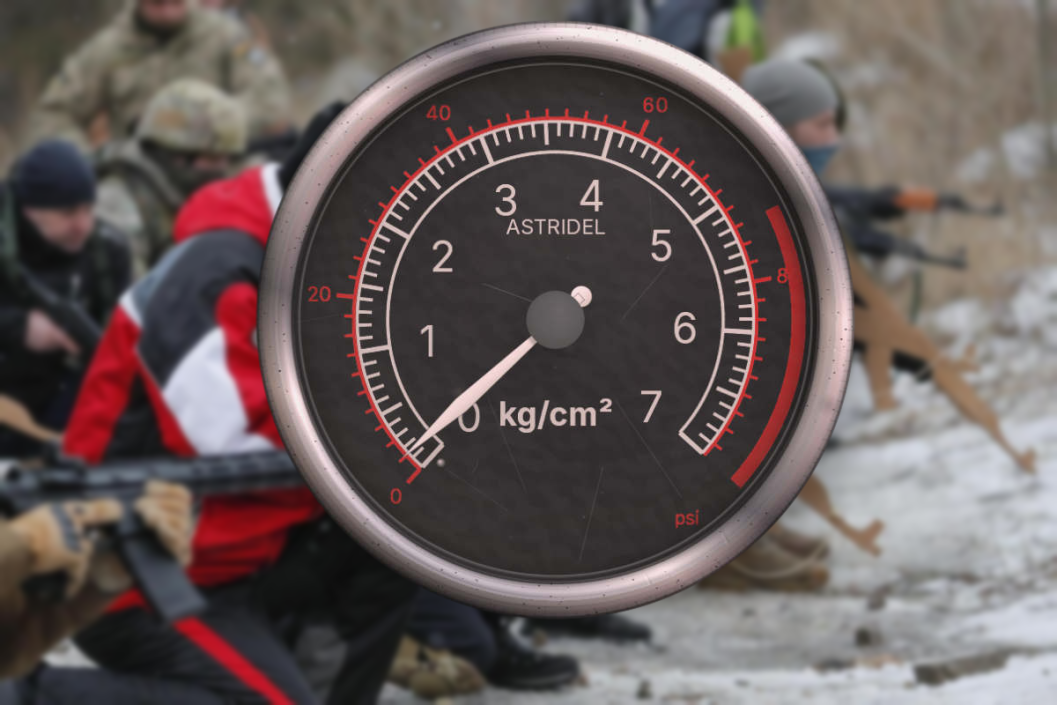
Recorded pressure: 0.15 kg/cm²
